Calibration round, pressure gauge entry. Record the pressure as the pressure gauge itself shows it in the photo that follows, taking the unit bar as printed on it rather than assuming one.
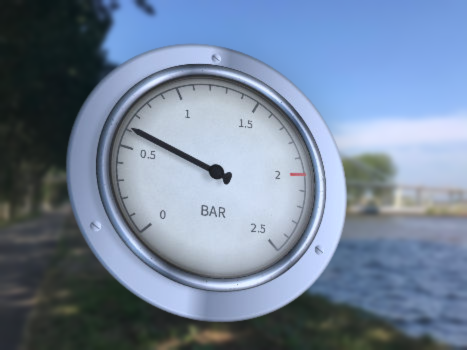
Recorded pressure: 0.6 bar
